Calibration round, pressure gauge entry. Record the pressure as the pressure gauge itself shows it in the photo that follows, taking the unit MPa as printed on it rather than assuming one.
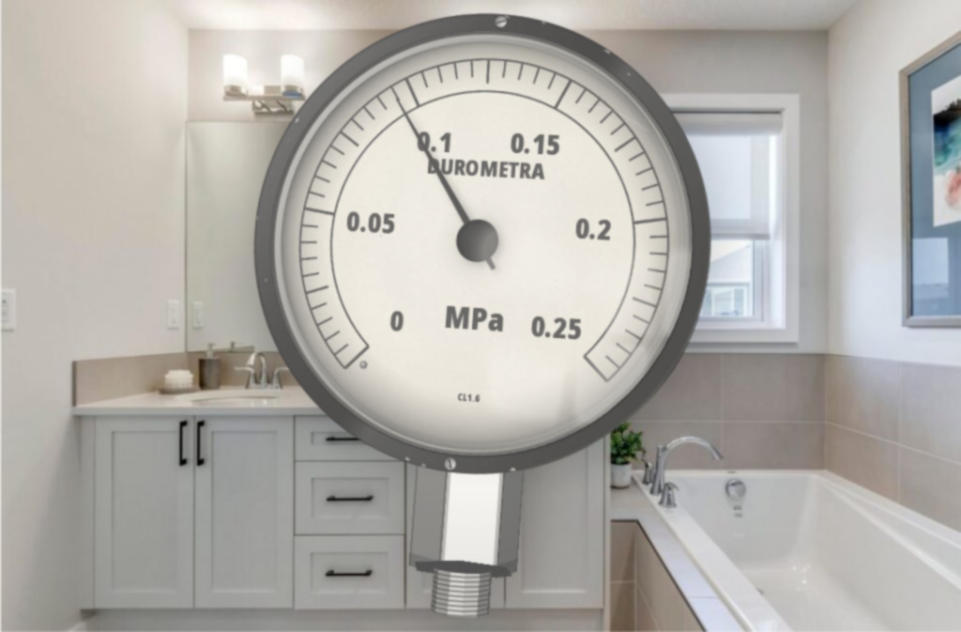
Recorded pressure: 0.095 MPa
